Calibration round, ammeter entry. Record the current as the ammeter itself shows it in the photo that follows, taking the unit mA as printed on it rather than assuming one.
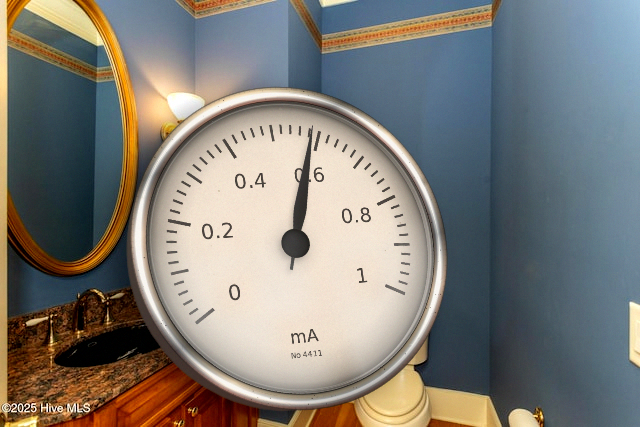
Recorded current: 0.58 mA
